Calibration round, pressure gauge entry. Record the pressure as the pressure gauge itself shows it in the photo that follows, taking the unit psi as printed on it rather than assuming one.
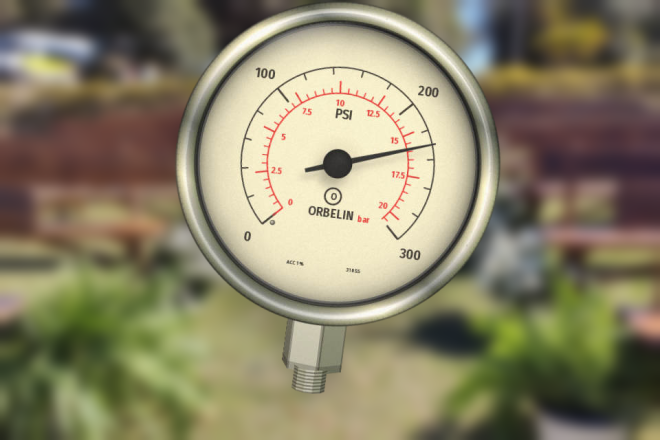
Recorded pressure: 230 psi
